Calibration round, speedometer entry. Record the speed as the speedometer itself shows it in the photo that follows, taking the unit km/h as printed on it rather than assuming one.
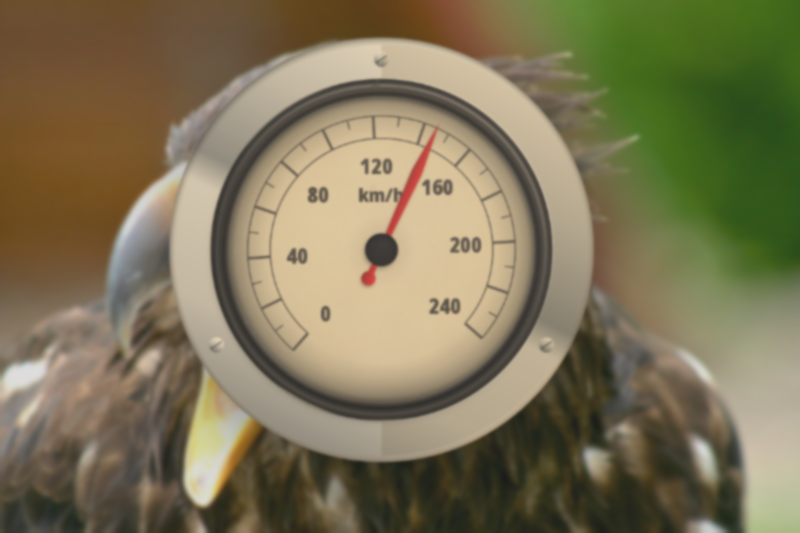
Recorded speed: 145 km/h
